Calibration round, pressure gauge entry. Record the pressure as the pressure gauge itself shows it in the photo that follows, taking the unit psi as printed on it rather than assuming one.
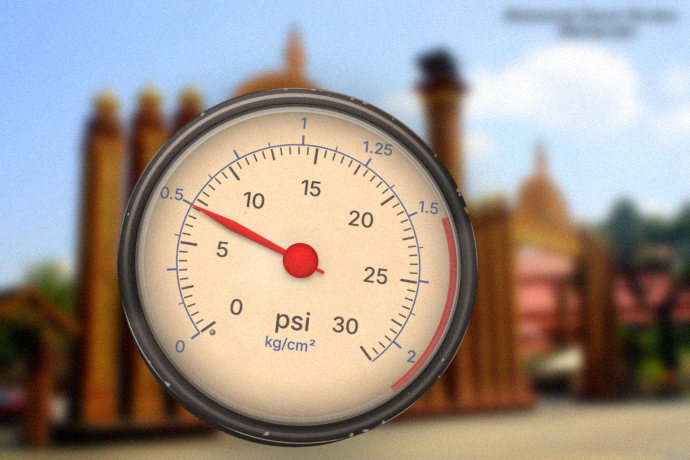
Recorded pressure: 7 psi
